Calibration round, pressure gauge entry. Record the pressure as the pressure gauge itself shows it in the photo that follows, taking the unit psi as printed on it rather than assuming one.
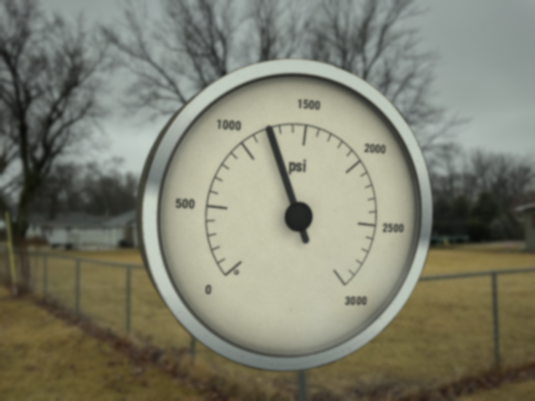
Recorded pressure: 1200 psi
